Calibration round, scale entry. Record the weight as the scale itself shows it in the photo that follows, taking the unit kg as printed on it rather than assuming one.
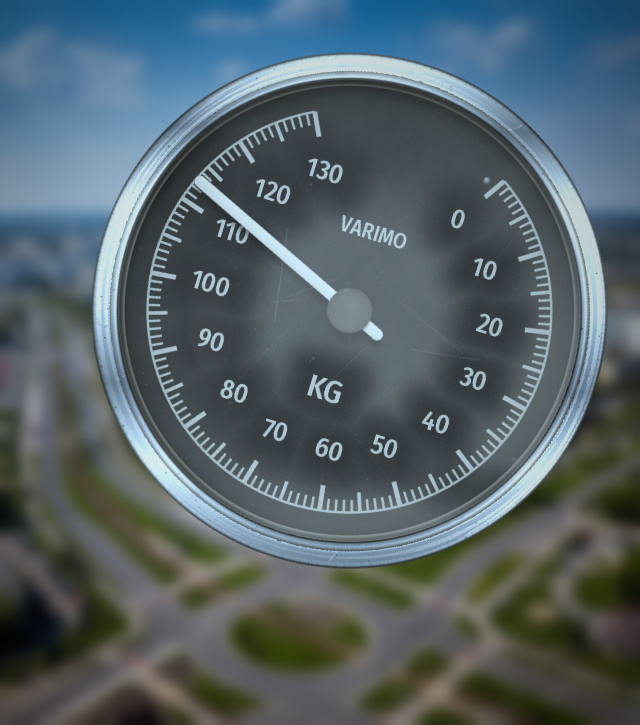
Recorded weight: 113 kg
